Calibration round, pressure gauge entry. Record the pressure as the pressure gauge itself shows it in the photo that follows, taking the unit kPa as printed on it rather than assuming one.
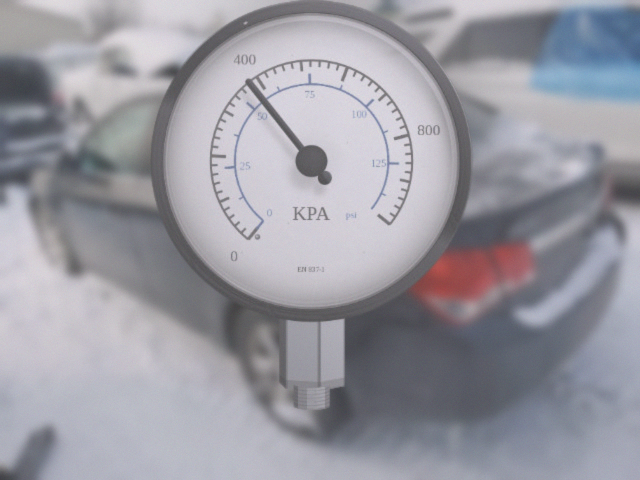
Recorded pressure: 380 kPa
